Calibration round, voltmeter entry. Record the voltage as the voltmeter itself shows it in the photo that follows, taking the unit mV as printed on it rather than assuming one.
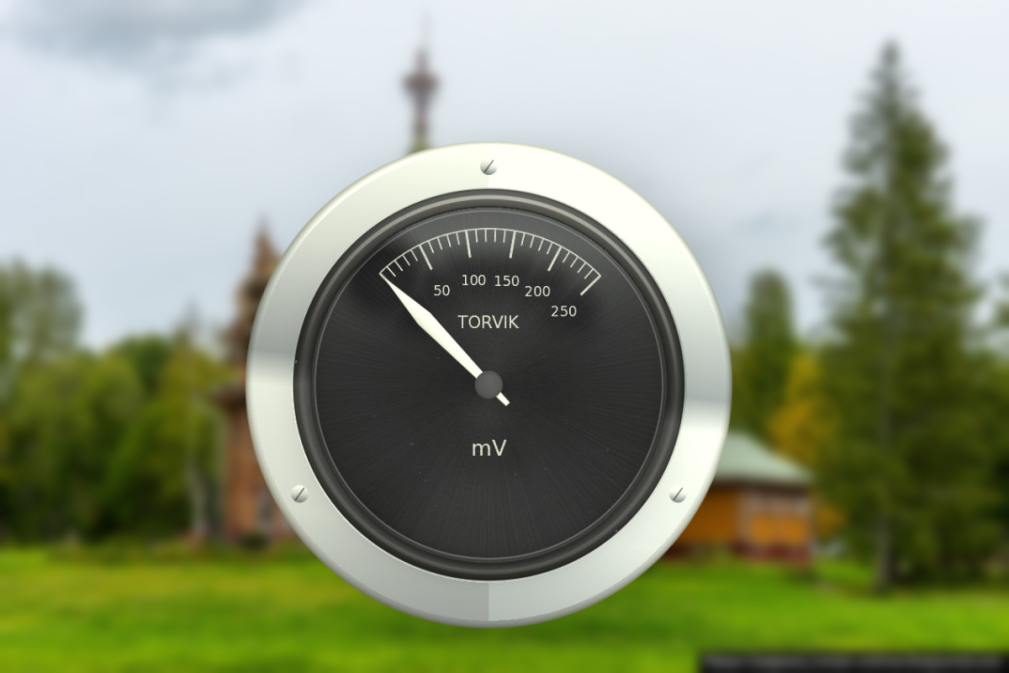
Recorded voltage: 0 mV
